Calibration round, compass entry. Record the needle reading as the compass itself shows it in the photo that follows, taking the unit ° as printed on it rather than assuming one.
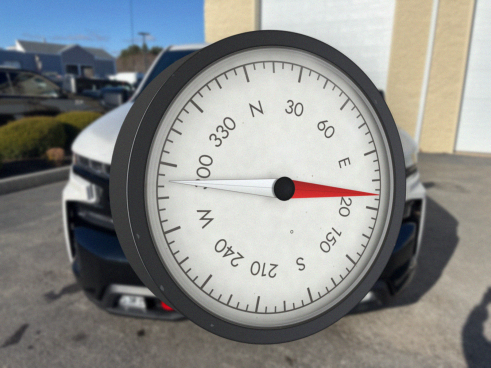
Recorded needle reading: 112.5 °
